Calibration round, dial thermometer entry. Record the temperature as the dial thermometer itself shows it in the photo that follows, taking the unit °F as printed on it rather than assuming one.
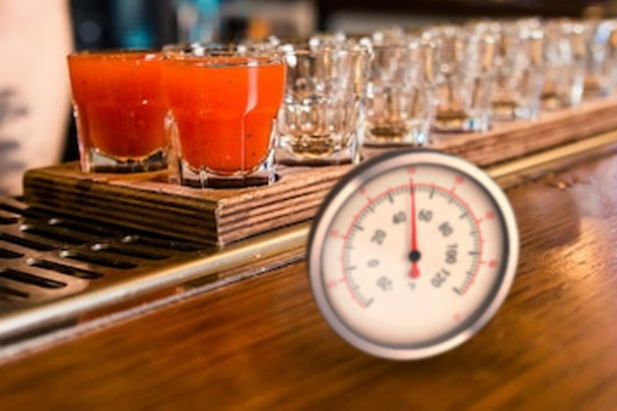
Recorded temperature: 50 °F
